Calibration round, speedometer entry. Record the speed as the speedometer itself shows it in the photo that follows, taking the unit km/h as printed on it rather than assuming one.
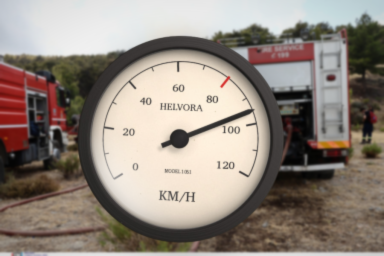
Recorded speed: 95 km/h
